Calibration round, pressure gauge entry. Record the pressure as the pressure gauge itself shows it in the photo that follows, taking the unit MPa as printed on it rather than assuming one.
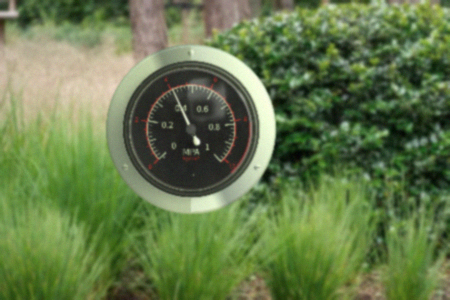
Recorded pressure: 0.4 MPa
